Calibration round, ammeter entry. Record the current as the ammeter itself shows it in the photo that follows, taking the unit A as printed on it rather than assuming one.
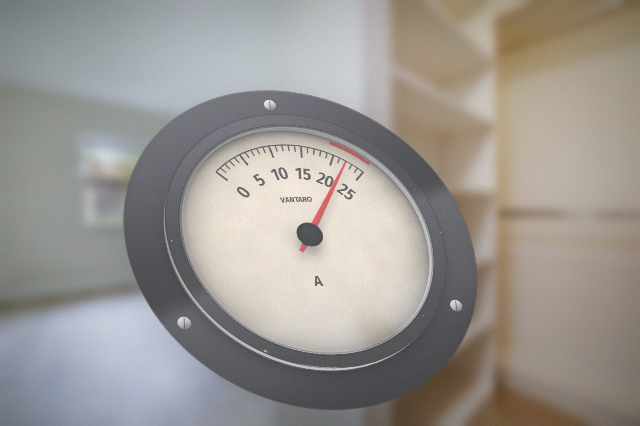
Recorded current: 22 A
